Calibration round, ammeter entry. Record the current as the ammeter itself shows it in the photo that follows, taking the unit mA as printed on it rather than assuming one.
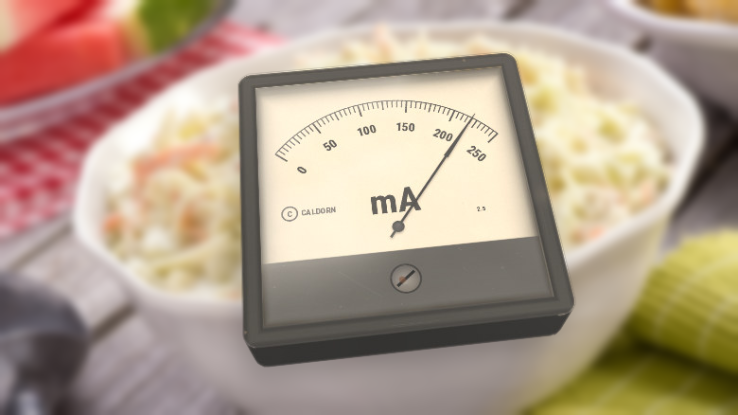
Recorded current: 220 mA
